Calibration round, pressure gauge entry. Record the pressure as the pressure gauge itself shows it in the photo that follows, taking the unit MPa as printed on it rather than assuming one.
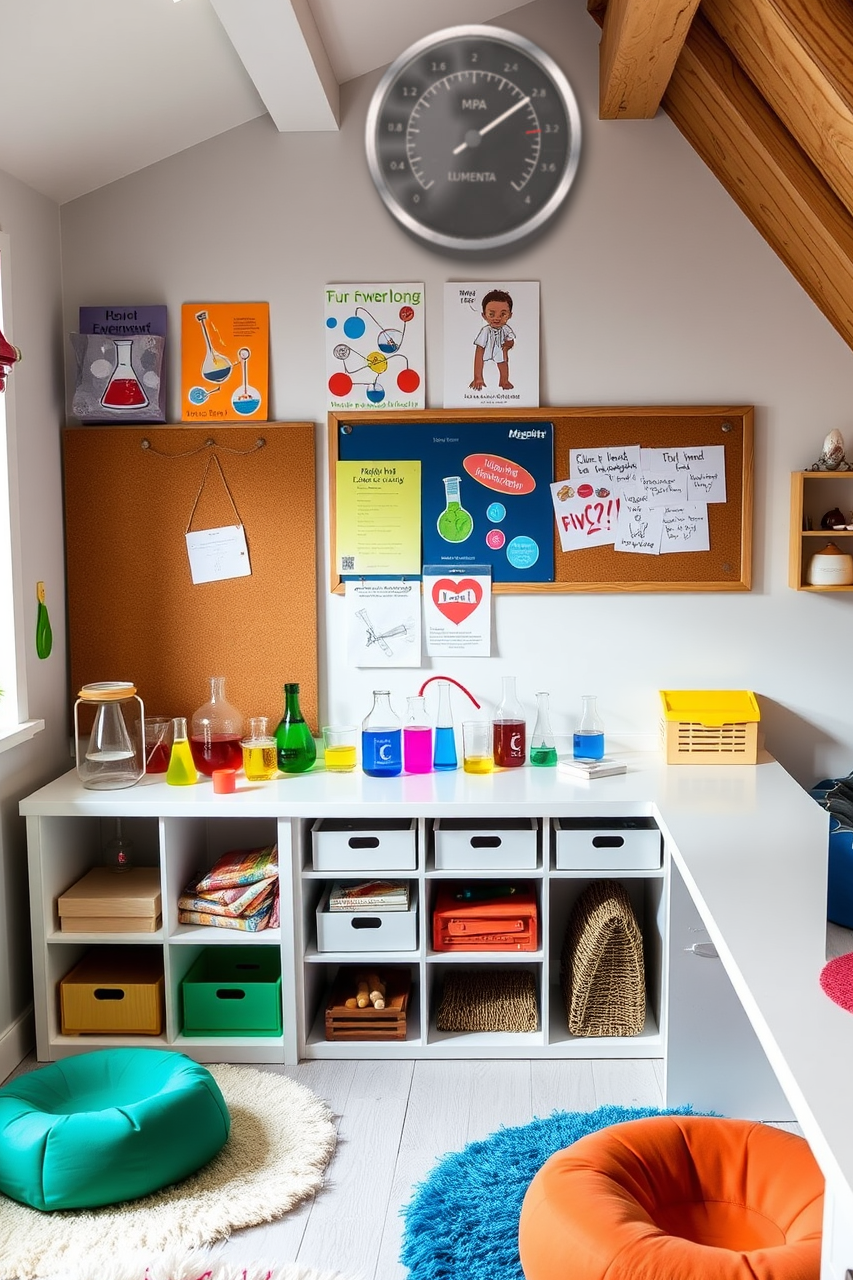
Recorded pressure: 2.8 MPa
